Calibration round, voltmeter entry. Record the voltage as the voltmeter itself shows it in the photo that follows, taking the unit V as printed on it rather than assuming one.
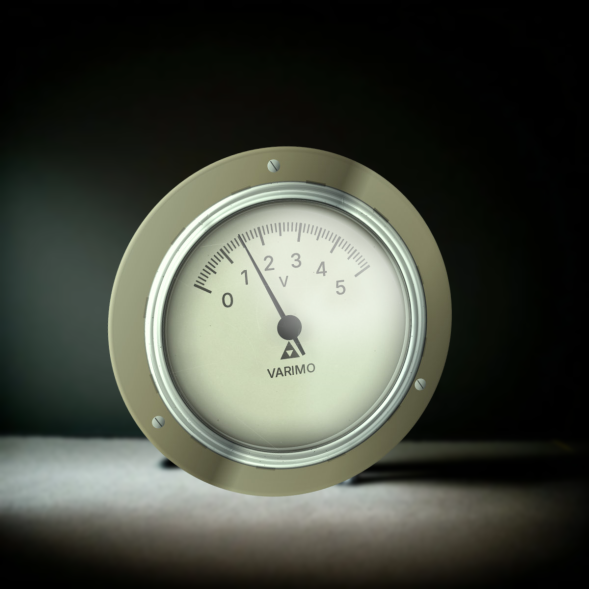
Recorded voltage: 1.5 V
